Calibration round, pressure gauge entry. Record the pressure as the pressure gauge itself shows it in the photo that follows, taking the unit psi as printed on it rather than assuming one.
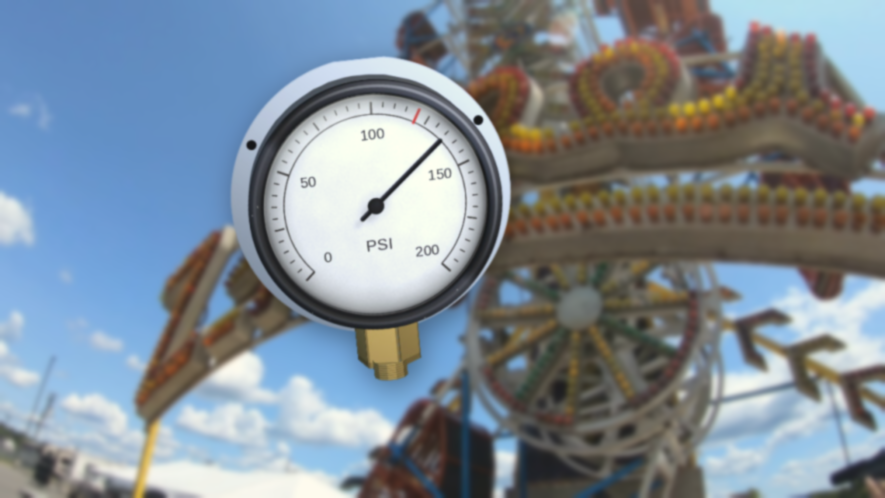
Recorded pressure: 135 psi
